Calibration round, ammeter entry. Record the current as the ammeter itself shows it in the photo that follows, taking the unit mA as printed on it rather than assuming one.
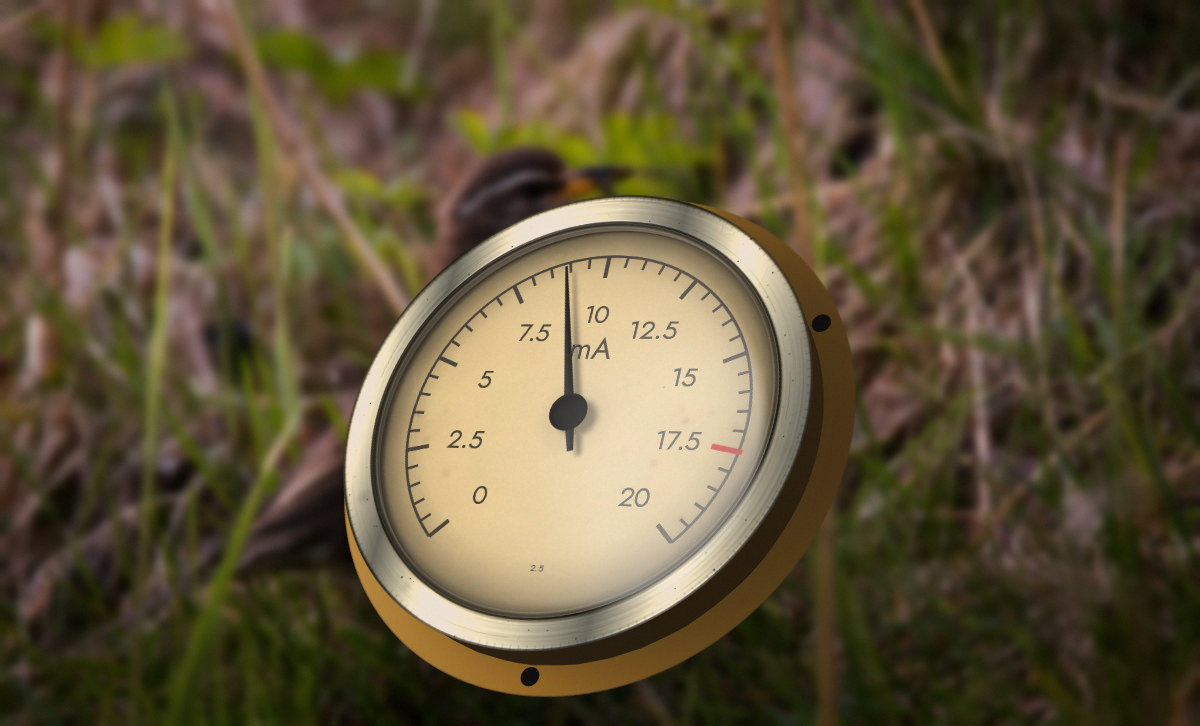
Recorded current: 9 mA
